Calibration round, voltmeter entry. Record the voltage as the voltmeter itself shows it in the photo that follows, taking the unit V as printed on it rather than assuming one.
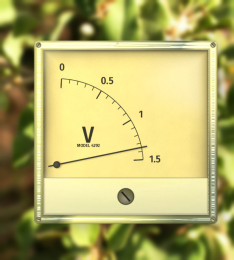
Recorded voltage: 1.35 V
